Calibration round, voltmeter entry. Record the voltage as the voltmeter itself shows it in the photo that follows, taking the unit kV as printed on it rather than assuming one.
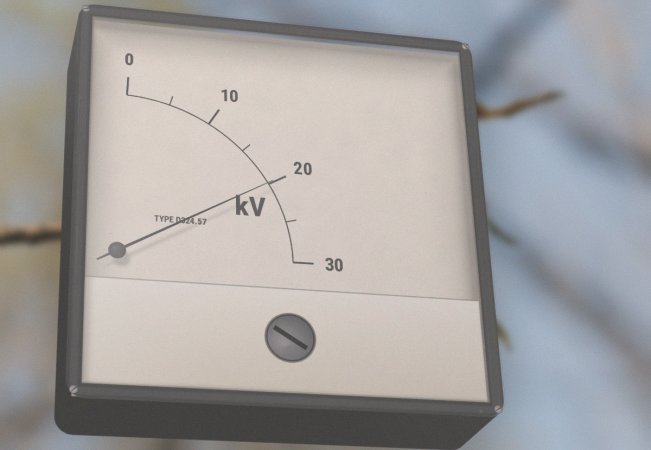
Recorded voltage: 20 kV
